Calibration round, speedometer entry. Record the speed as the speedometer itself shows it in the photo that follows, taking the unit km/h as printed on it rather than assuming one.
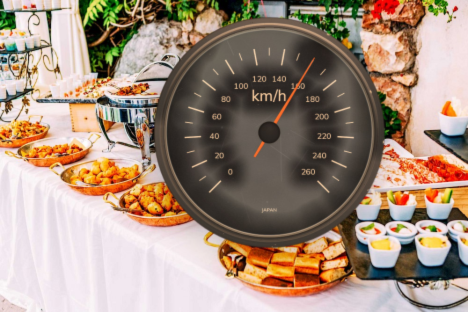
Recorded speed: 160 km/h
